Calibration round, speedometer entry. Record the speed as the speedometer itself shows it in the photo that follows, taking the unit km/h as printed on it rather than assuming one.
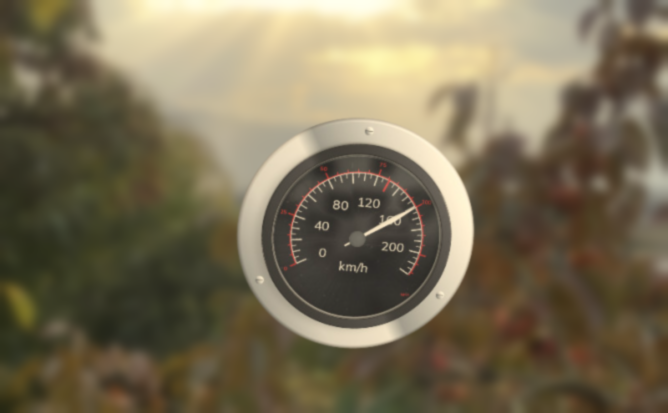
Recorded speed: 160 km/h
